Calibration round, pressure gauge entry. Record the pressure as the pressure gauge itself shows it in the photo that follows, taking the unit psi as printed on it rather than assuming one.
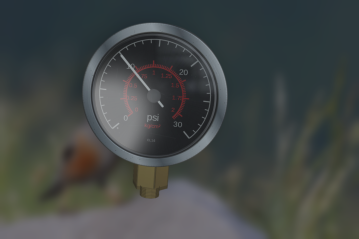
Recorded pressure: 10 psi
